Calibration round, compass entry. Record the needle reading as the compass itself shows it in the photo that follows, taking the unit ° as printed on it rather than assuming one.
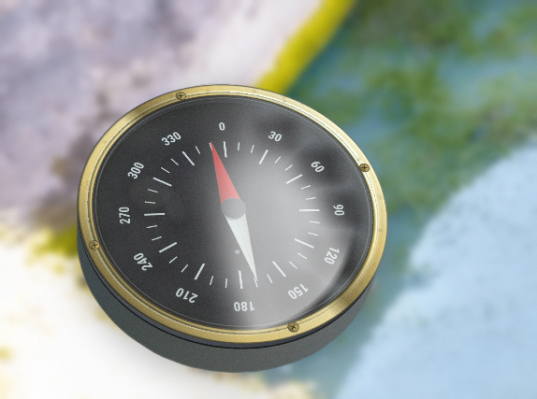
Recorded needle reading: 350 °
